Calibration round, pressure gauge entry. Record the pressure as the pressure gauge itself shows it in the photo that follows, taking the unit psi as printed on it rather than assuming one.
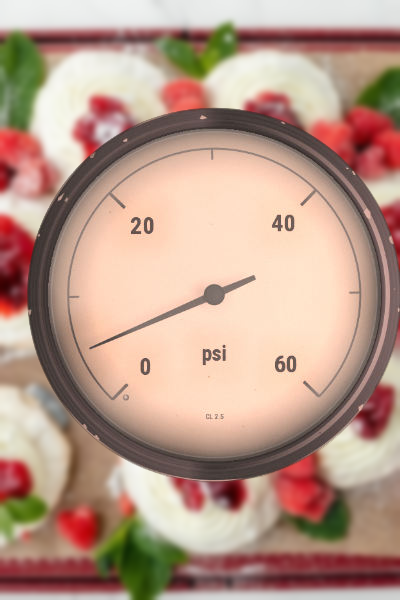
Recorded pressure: 5 psi
